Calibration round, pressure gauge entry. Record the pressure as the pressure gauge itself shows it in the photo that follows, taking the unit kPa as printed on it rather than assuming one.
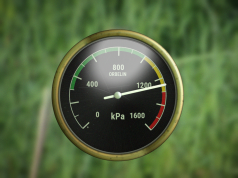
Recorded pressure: 1250 kPa
